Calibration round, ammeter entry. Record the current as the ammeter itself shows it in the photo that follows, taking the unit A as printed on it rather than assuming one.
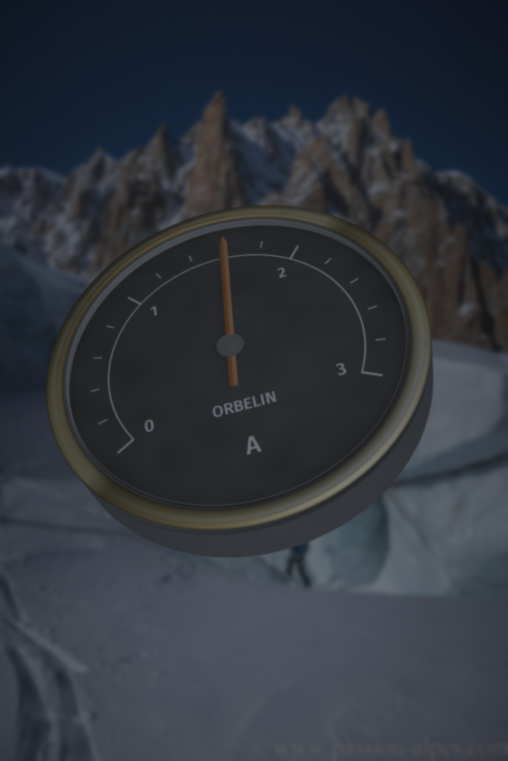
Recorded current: 1.6 A
